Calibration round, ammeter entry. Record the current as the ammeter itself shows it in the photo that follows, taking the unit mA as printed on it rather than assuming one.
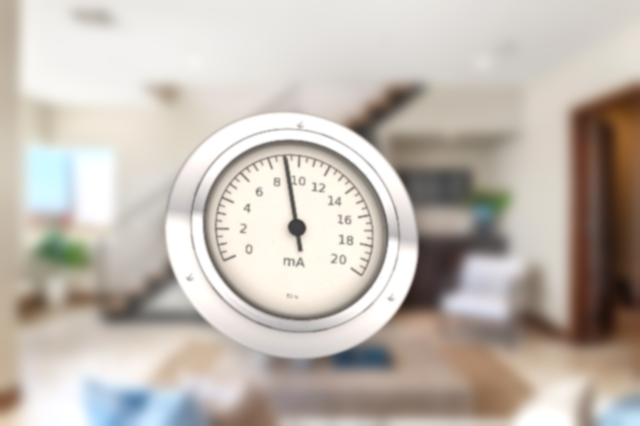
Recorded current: 9 mA
